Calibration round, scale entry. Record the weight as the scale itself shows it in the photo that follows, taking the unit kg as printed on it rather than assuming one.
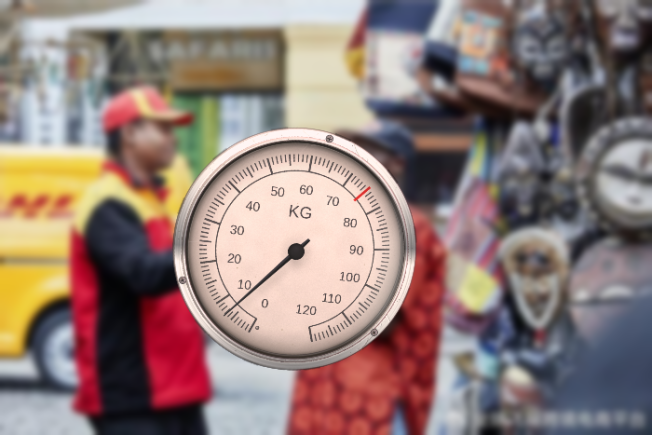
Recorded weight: 7 kg
